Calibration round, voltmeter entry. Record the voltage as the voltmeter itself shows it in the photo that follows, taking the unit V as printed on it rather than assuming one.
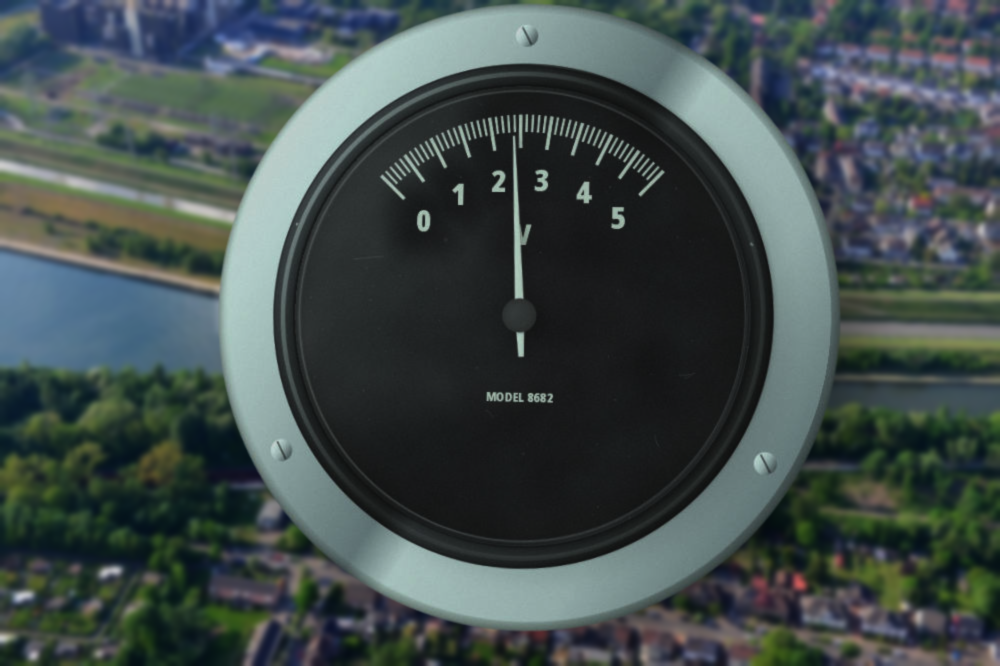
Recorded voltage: 2.4 V
